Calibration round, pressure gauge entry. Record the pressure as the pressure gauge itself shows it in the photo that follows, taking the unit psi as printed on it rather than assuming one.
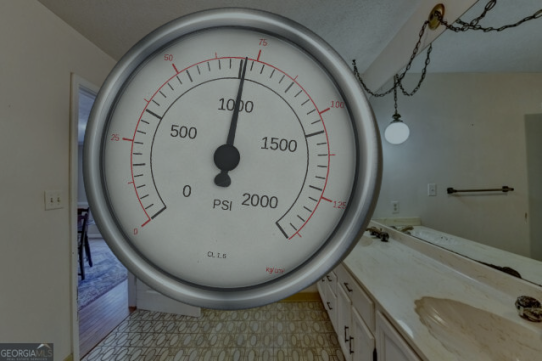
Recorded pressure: 1025 psi
